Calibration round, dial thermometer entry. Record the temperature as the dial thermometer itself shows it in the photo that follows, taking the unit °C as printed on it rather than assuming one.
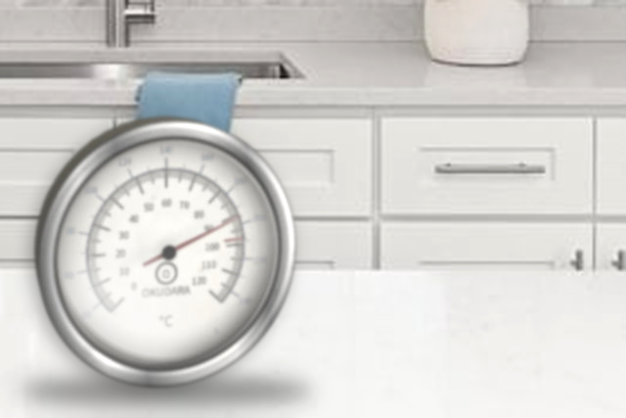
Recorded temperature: 90 °C
